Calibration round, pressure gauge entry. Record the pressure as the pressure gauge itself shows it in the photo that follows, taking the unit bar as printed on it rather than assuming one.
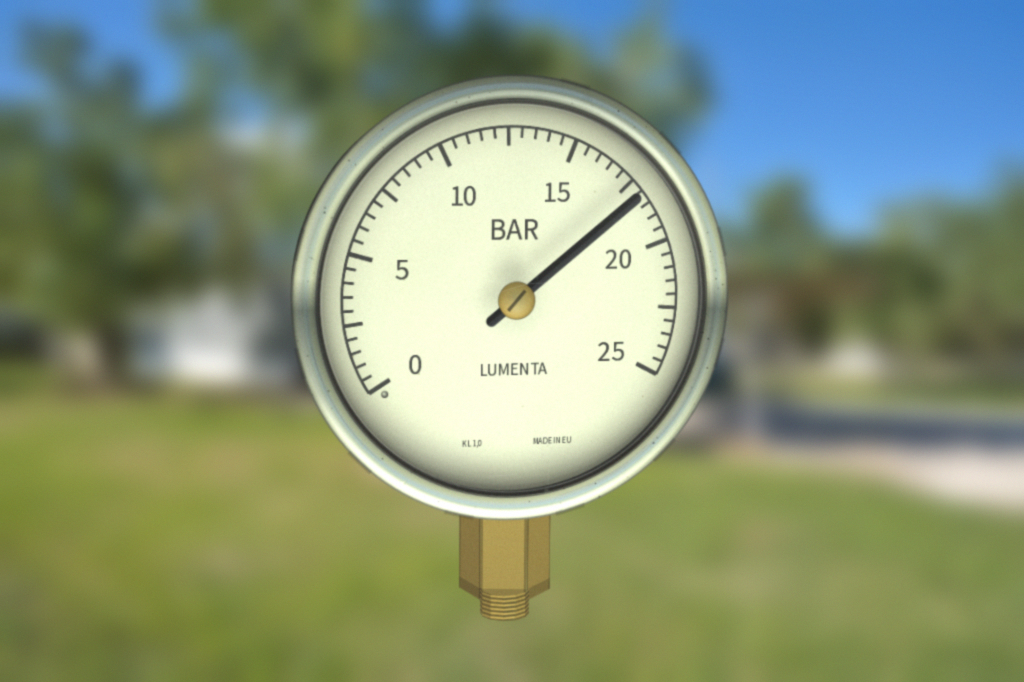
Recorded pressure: 18 bar
